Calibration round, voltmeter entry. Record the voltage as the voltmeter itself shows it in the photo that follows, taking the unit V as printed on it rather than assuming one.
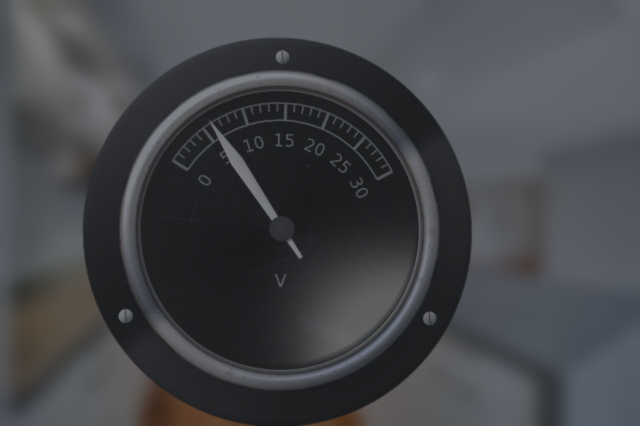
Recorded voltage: 6 V
